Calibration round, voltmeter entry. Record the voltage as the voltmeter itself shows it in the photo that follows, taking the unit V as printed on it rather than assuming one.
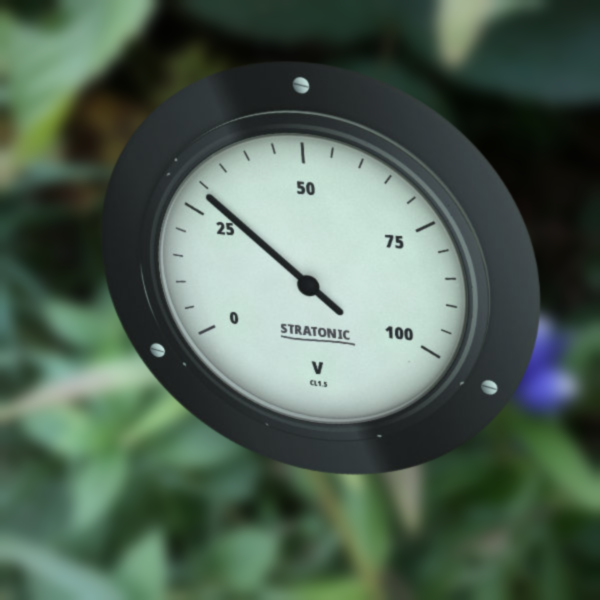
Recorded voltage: 30 V
